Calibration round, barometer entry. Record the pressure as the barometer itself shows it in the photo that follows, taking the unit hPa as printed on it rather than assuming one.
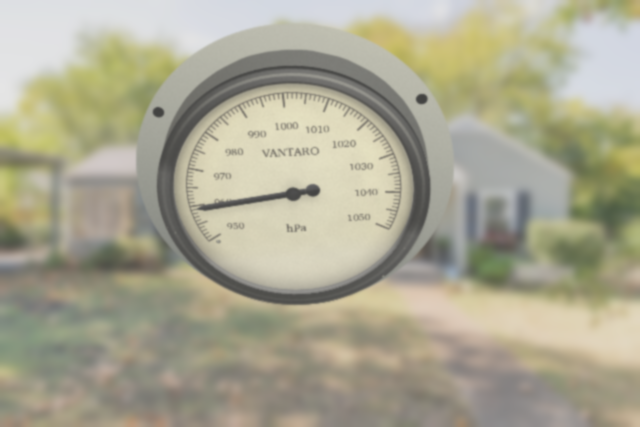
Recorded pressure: 960 hPa
